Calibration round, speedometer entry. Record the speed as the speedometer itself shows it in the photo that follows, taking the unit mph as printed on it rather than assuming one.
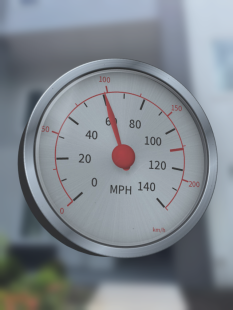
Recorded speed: 60 mph
